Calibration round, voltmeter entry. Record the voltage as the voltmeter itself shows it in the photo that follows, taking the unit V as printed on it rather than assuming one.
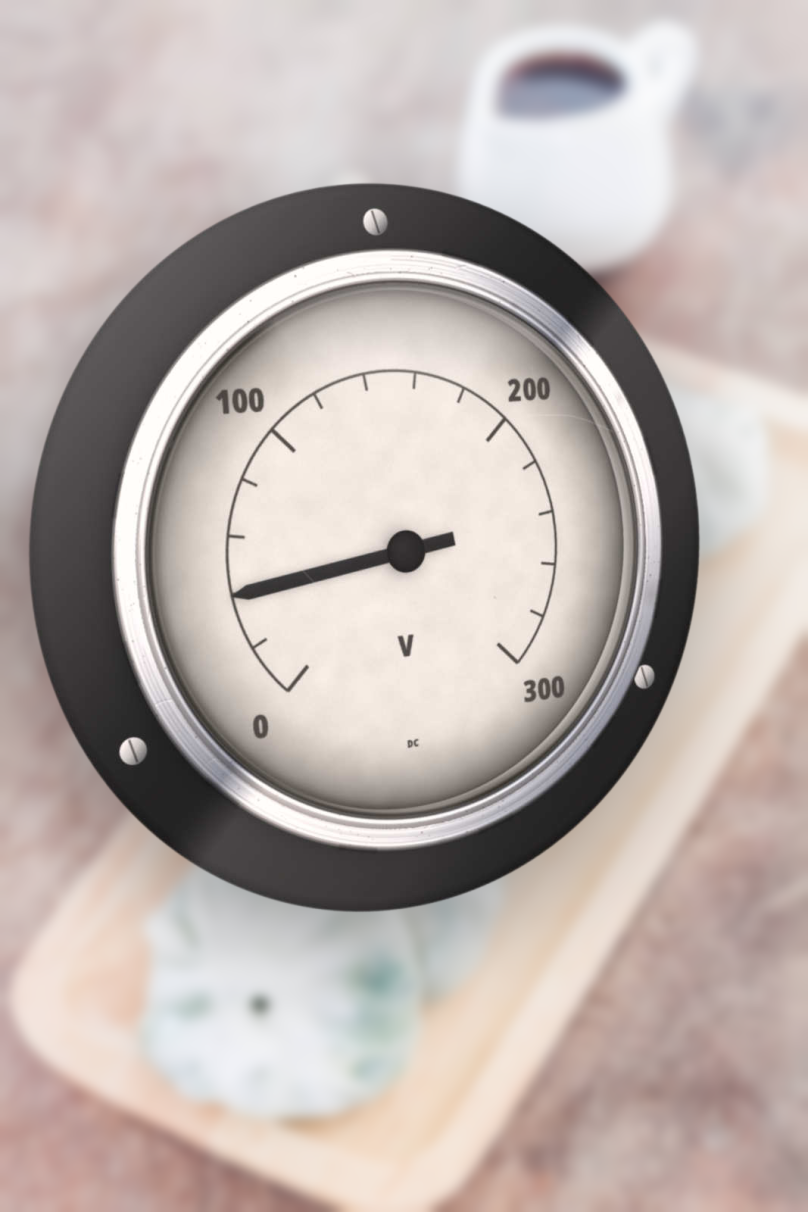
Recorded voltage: 40 V
